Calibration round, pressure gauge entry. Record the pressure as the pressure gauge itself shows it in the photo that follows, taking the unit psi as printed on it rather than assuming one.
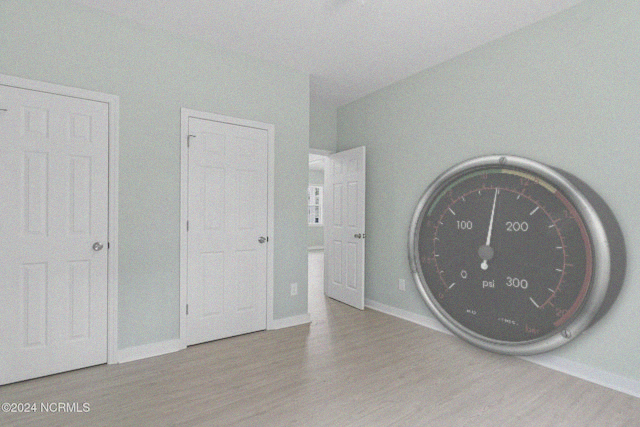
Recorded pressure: 160 psi
